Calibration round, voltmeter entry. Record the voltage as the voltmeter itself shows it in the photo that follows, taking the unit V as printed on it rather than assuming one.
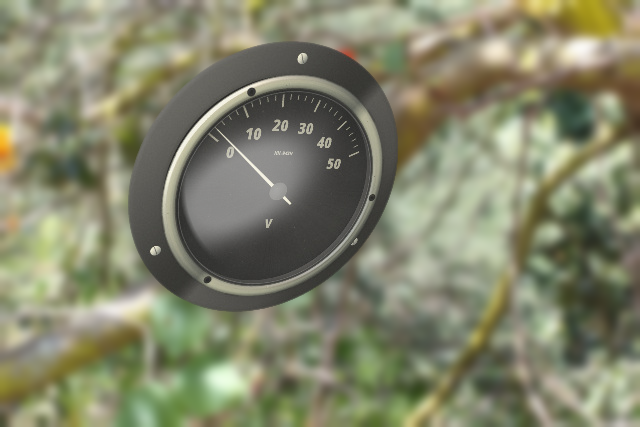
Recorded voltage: 2 V
